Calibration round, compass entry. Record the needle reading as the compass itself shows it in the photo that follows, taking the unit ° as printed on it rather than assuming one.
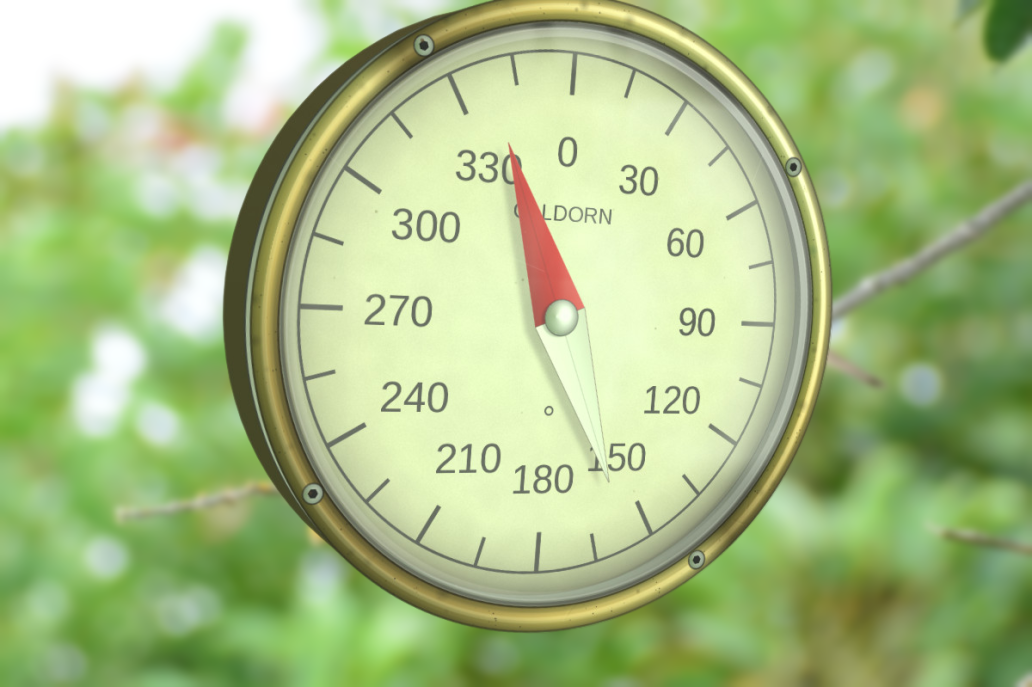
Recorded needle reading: 337.5 °
